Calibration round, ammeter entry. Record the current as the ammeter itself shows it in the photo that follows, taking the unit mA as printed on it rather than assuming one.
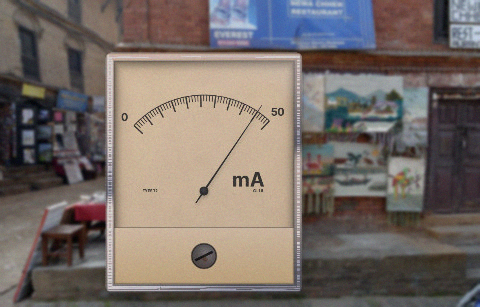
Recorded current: 45 mA
